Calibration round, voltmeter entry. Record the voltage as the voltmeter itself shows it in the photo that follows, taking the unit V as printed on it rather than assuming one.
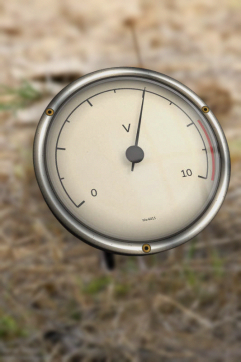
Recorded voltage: 6 V
